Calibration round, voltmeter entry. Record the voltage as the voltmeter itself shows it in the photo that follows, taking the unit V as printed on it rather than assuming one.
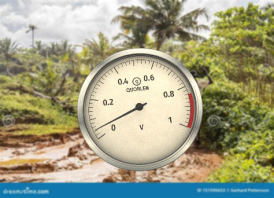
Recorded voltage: 0.04 V
